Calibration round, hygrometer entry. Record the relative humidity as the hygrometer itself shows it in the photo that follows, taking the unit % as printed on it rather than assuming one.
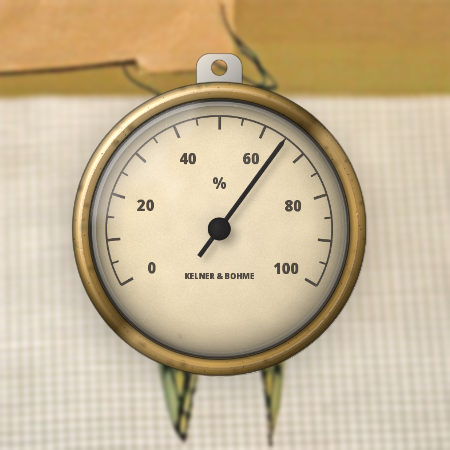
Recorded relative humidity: 65 %
